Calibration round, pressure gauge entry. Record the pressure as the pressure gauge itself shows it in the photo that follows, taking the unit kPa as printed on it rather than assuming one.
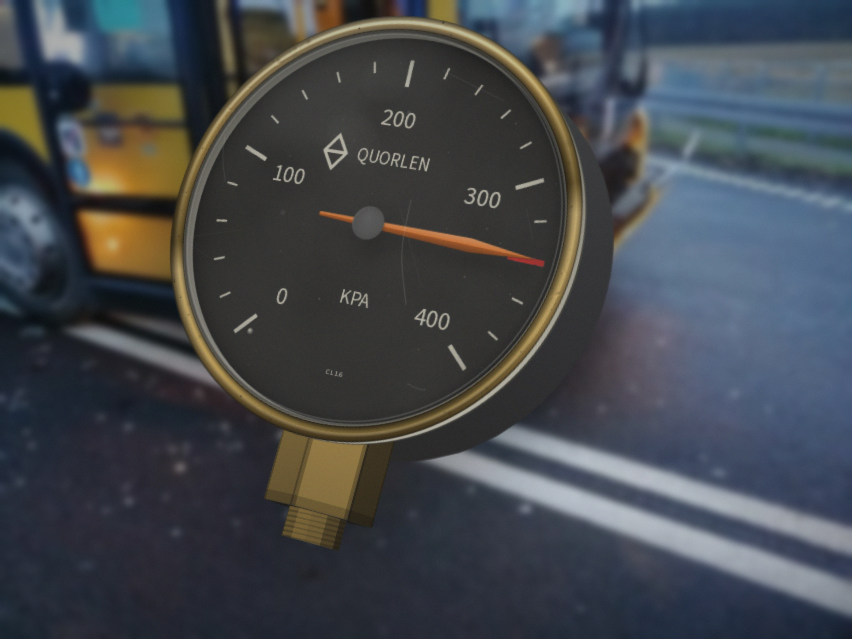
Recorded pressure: 340 kPa
